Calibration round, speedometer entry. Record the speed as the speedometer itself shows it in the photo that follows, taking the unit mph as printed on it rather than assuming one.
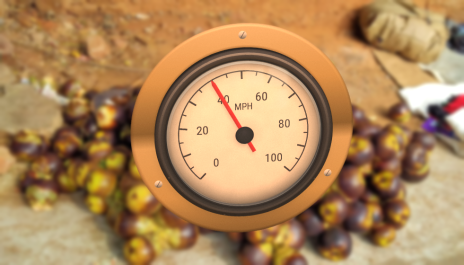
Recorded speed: 40 mph
